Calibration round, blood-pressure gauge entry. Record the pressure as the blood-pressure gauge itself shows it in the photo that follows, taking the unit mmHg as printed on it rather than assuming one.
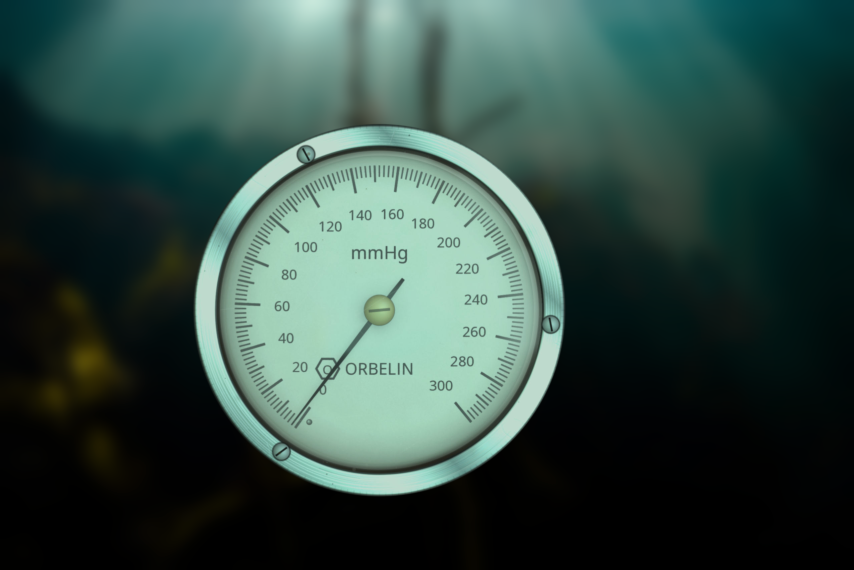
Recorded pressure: 2 mmHg
